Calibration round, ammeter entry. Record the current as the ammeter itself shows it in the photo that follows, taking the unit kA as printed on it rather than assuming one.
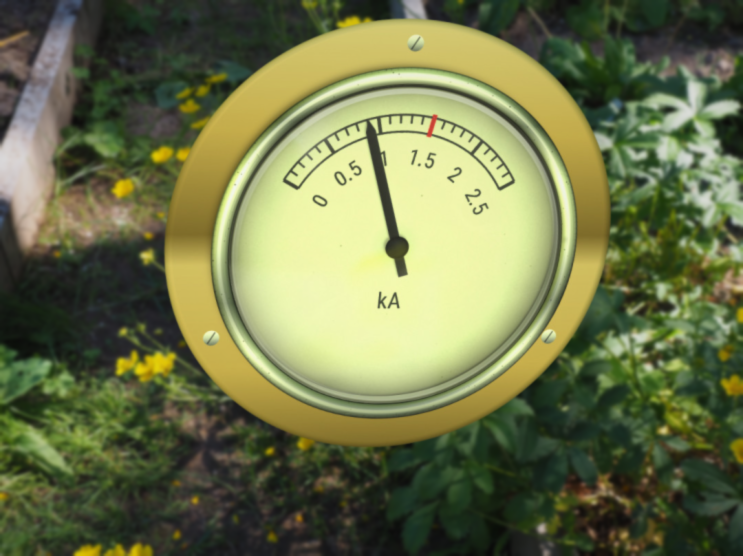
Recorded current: 0.9 kA
